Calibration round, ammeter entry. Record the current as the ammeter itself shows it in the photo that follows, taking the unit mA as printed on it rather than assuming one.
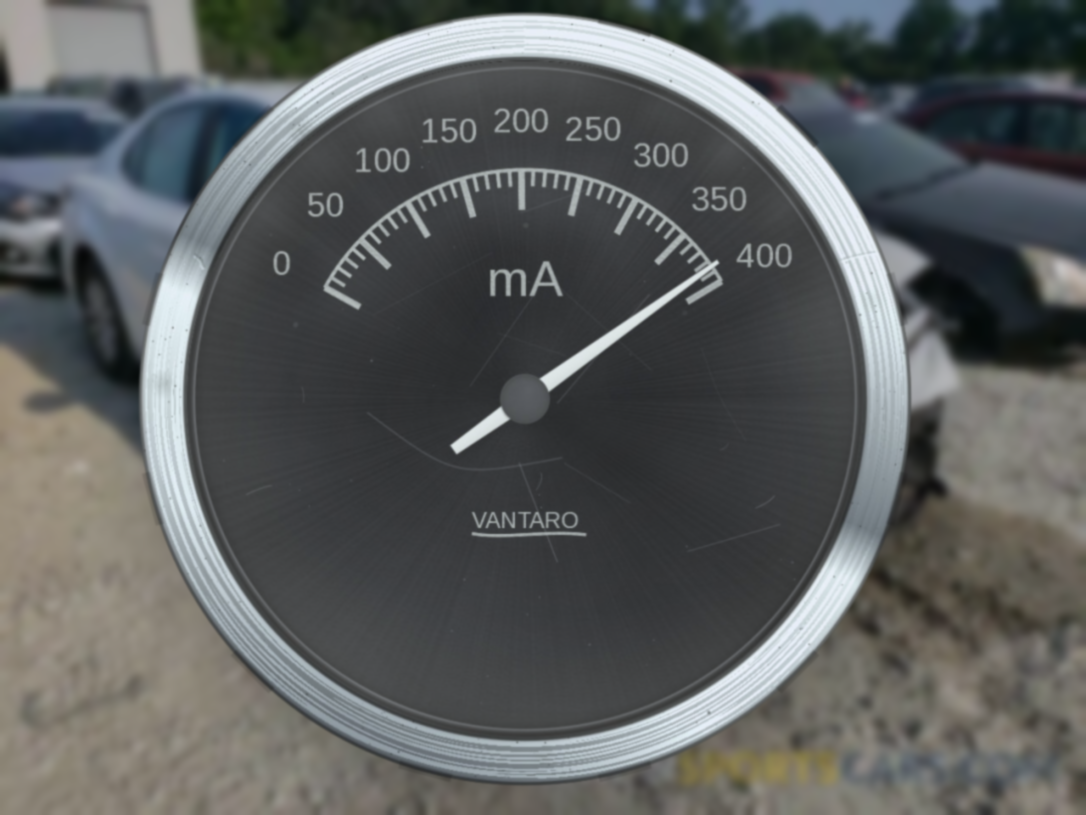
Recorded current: 385 mA
